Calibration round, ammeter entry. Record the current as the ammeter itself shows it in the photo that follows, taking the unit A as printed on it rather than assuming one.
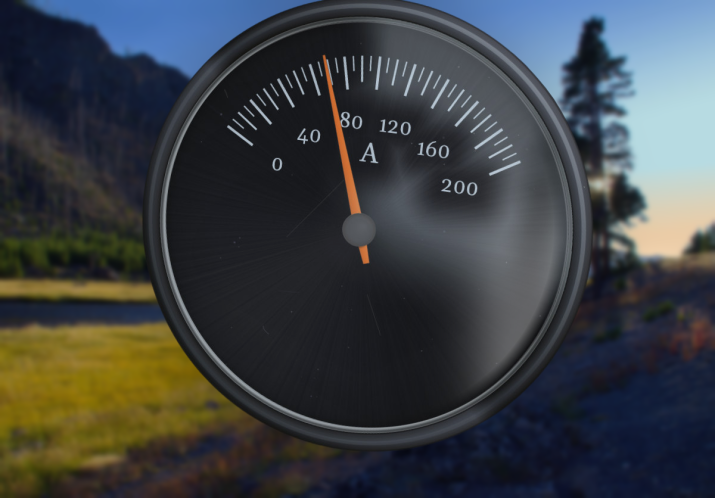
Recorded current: 70 A
